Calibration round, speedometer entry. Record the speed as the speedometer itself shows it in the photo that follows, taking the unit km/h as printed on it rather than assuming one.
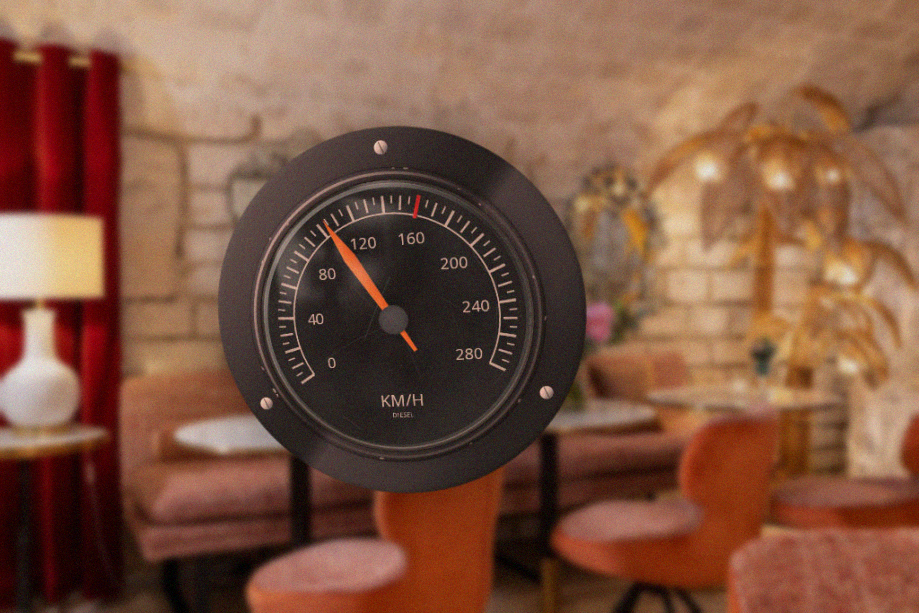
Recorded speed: 105 km/h
